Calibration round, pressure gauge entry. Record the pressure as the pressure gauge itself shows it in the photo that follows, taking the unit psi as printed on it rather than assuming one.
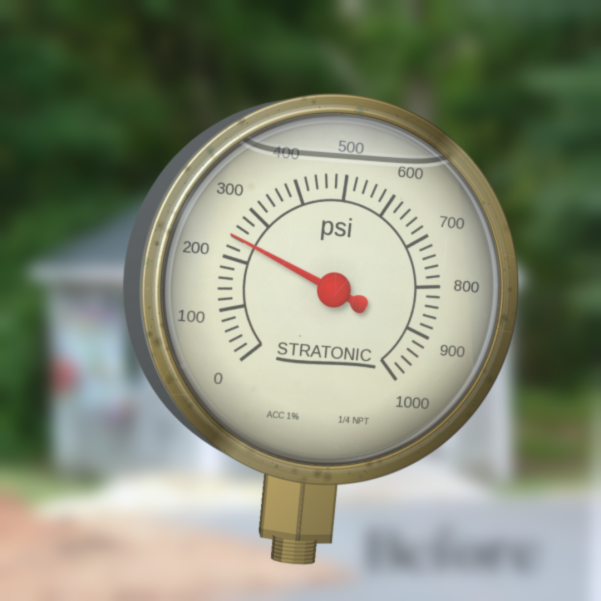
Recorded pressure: 240 psi
